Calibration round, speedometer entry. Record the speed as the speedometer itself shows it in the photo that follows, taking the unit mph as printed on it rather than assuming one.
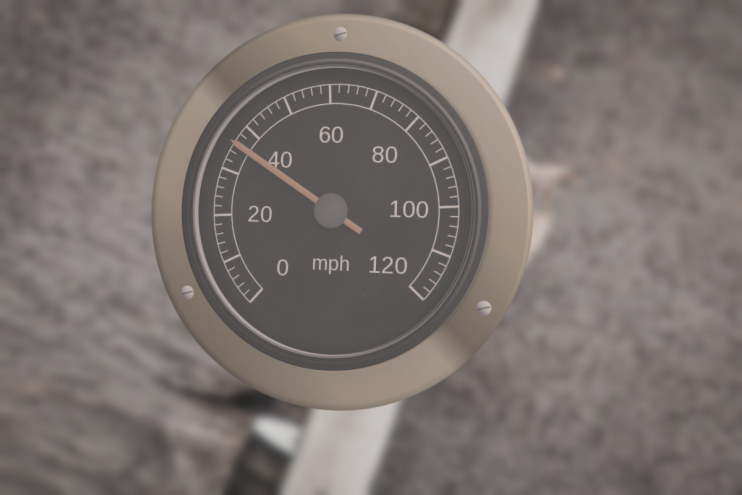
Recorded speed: 36 mph
